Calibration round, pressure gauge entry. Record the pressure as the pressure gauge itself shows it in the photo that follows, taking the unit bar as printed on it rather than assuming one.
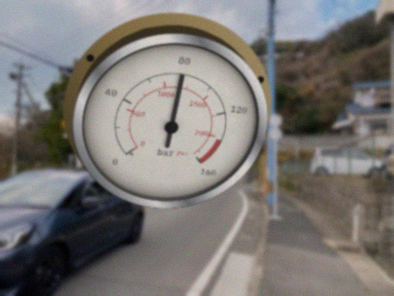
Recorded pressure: 80 bar
